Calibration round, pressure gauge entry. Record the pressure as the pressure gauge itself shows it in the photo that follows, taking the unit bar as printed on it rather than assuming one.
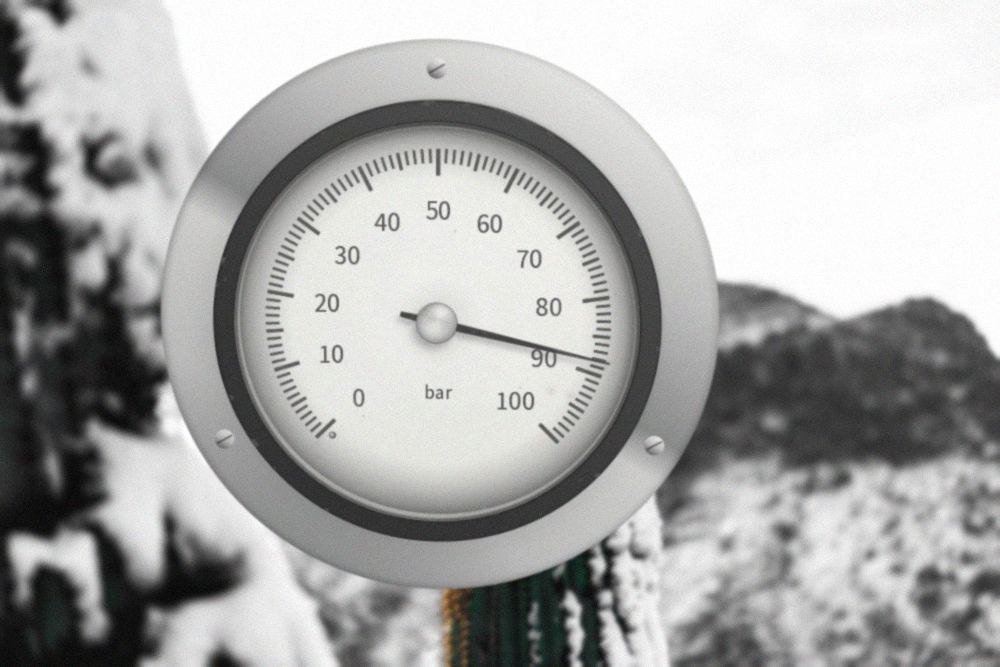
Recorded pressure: 88 bar
